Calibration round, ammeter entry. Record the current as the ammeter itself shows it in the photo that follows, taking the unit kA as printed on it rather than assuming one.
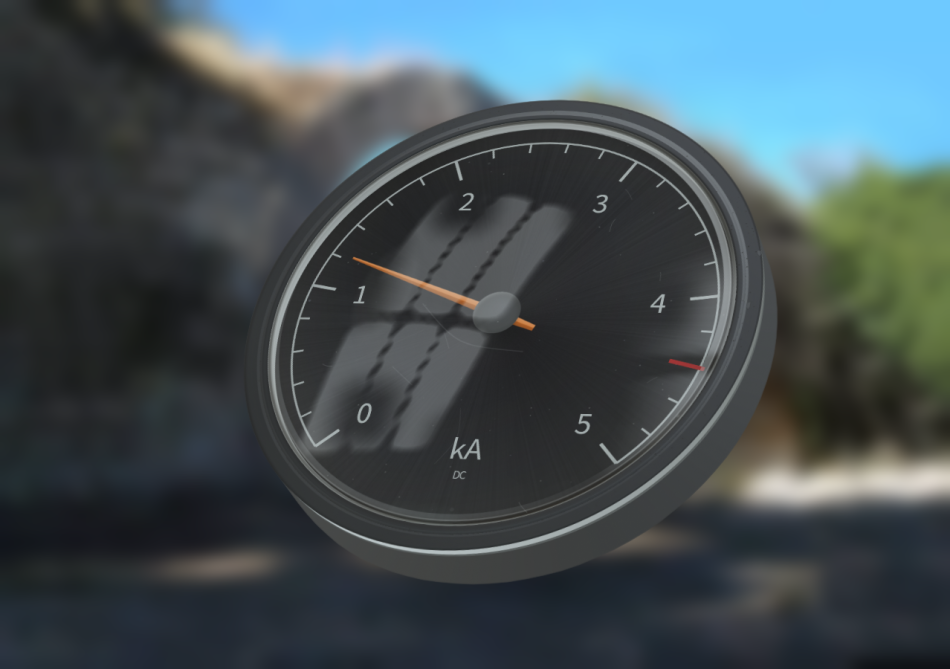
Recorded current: 1.2 kA
